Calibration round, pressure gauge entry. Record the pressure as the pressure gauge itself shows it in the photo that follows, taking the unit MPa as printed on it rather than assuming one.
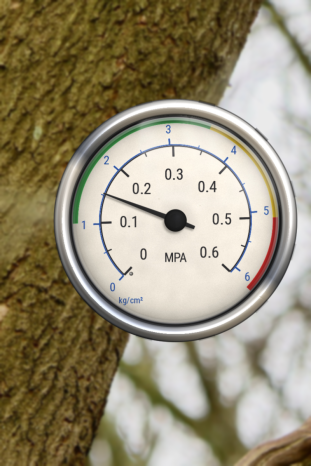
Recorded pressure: 0.15 MPa
